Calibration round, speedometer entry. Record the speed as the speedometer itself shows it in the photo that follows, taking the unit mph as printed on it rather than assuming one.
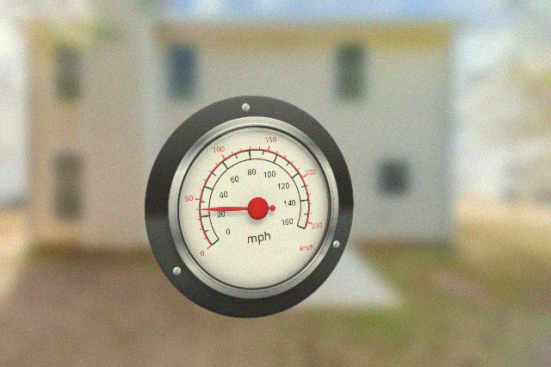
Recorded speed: 25 mph
